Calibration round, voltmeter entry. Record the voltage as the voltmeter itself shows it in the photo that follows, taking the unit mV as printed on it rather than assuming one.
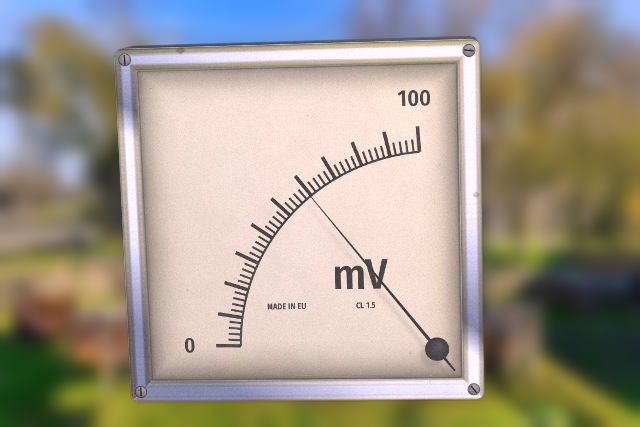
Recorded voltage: 60 mV
